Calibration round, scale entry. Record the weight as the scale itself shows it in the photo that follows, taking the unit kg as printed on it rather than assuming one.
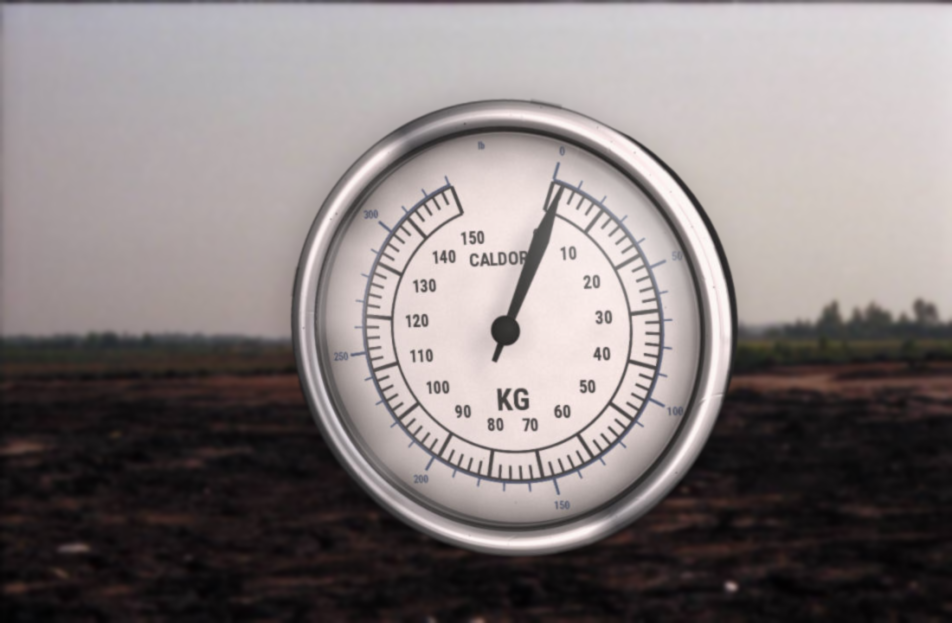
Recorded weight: 2 kg
